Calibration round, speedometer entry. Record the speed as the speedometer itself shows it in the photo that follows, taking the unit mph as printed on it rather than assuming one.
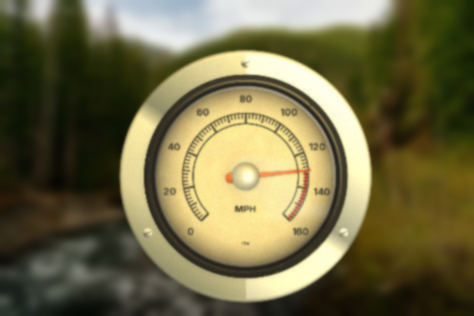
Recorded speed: 130 mph
